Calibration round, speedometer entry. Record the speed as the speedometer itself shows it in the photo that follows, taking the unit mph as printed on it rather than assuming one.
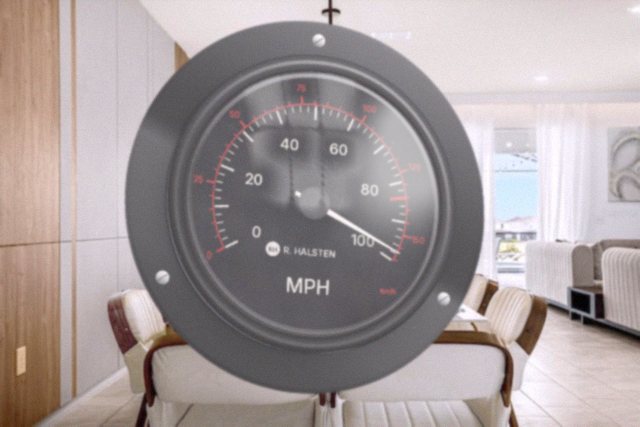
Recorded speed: 98 mph
